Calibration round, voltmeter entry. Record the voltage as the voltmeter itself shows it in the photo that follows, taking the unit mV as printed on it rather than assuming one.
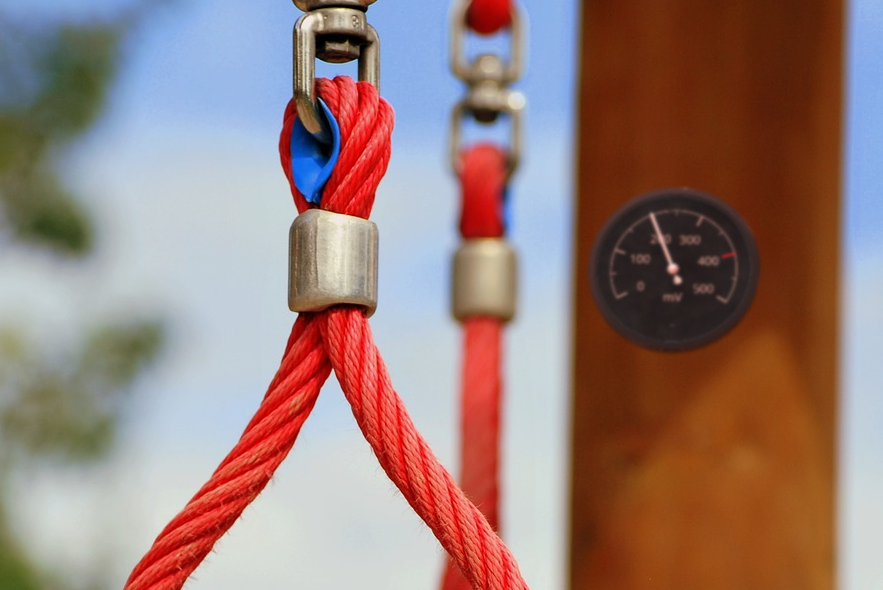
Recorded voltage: 200 mV
